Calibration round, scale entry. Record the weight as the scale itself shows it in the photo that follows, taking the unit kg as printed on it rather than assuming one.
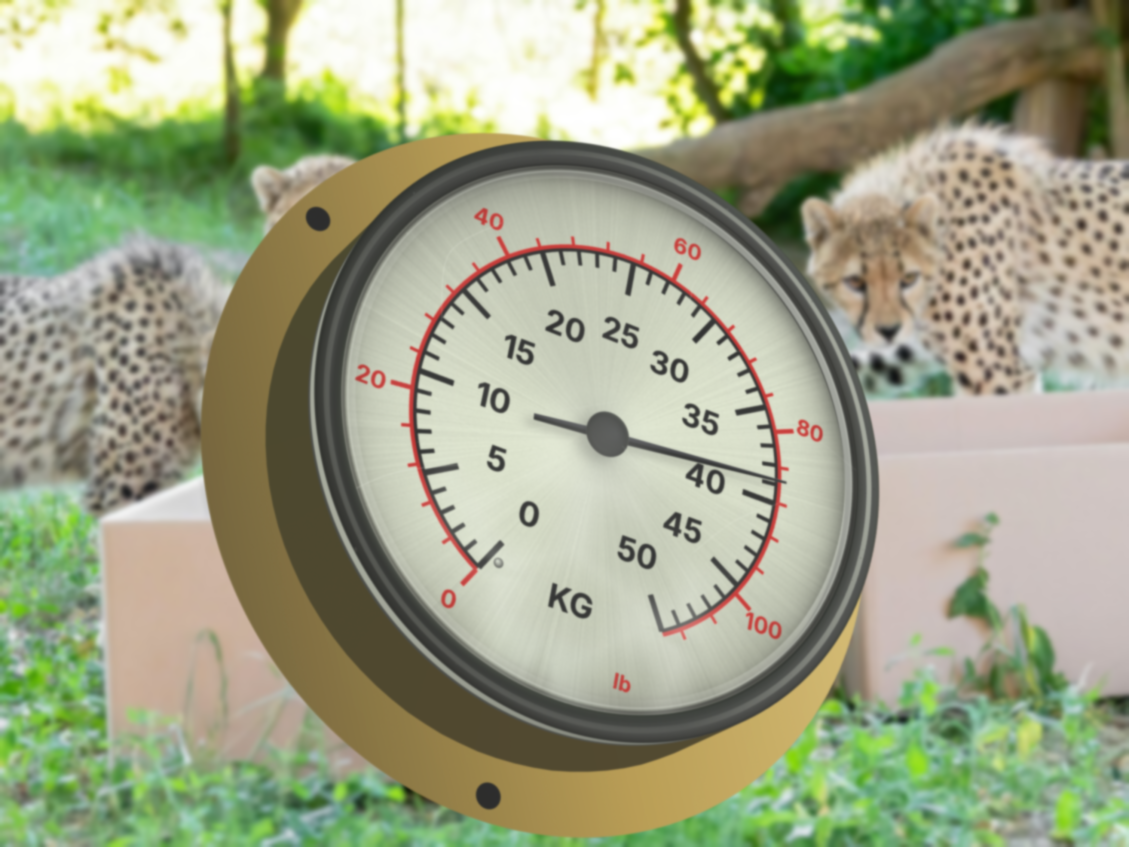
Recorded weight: 39 kg
